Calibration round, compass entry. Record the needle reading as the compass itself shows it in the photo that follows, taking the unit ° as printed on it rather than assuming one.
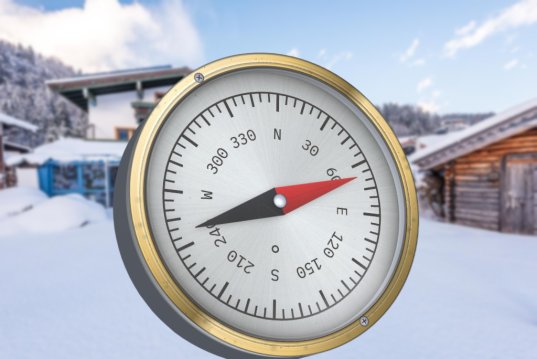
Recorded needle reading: 67.5 °
